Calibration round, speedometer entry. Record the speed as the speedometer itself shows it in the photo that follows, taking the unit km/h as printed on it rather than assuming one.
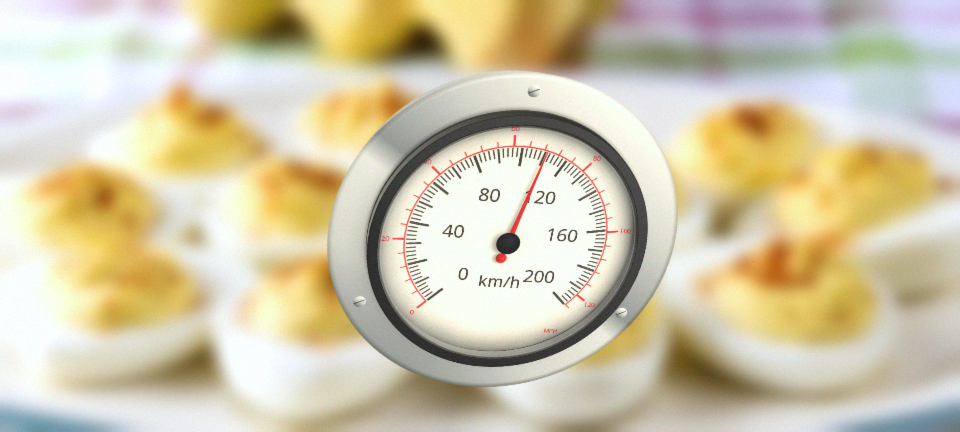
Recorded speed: 110 km/h
